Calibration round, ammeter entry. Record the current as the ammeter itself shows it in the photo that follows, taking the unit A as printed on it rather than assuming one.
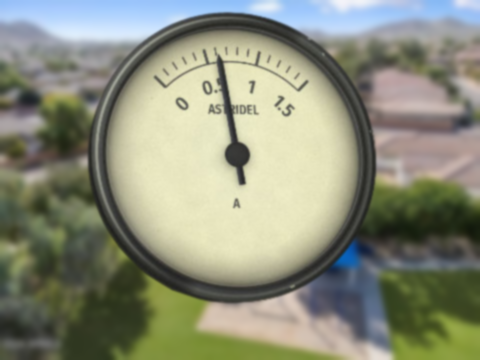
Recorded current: 0.6 A
